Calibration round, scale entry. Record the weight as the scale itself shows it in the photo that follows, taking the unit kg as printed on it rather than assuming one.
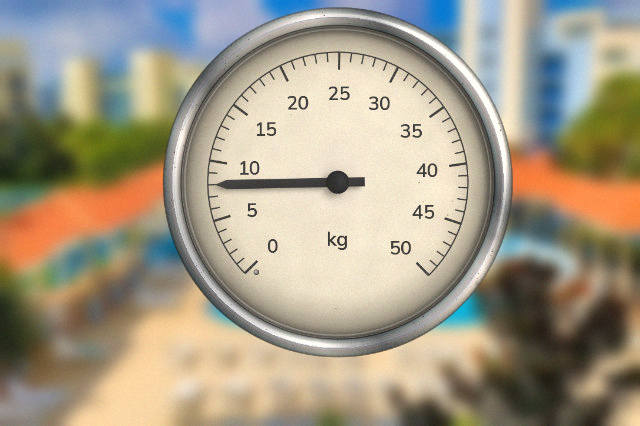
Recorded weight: 8 kg
